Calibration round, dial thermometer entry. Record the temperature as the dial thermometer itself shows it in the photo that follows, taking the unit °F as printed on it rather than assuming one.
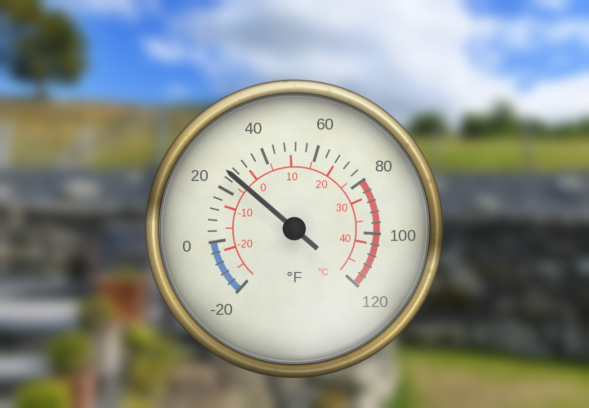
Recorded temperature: 26 °F
